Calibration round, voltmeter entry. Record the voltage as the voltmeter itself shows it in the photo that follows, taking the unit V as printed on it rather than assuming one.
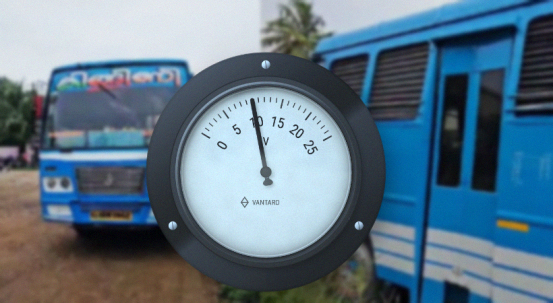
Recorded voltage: 10 V
